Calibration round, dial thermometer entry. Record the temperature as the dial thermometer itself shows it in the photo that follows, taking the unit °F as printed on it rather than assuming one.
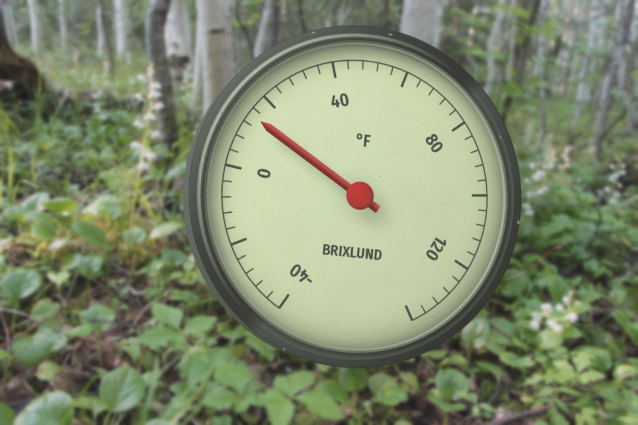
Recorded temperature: 14 °F
